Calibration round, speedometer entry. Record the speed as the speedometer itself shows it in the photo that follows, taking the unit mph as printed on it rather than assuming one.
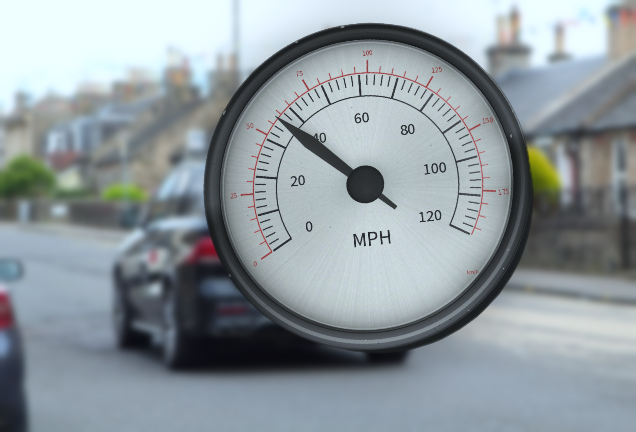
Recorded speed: 36 mph
